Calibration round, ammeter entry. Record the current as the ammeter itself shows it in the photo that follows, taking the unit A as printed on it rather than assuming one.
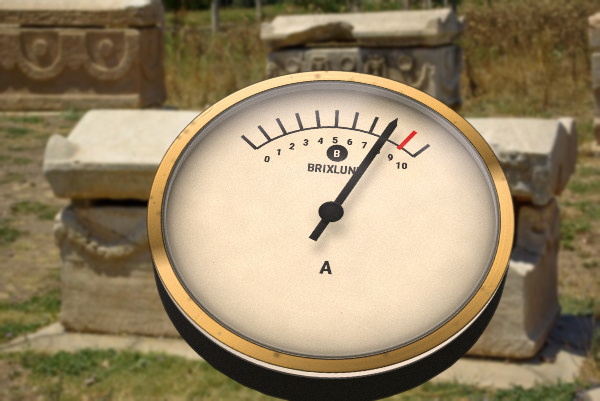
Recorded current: 8 A
